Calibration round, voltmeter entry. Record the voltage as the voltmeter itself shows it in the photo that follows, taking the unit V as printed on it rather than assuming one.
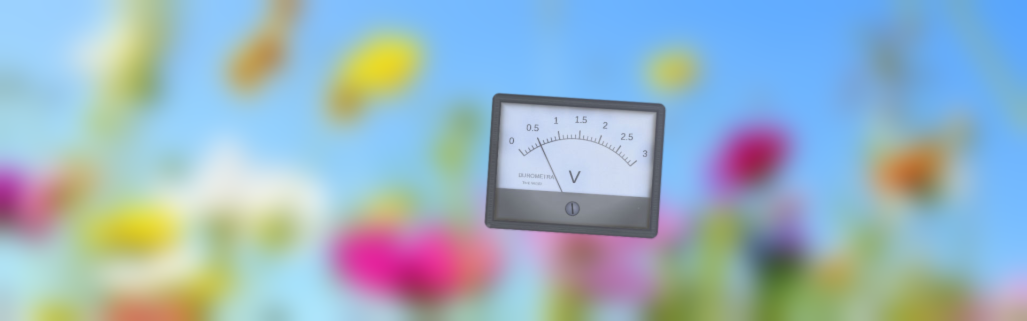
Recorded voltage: 0.5 V
